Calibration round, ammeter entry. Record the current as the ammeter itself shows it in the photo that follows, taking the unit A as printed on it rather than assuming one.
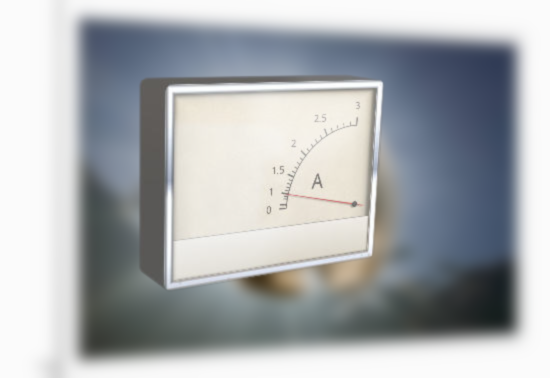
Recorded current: 1 A
